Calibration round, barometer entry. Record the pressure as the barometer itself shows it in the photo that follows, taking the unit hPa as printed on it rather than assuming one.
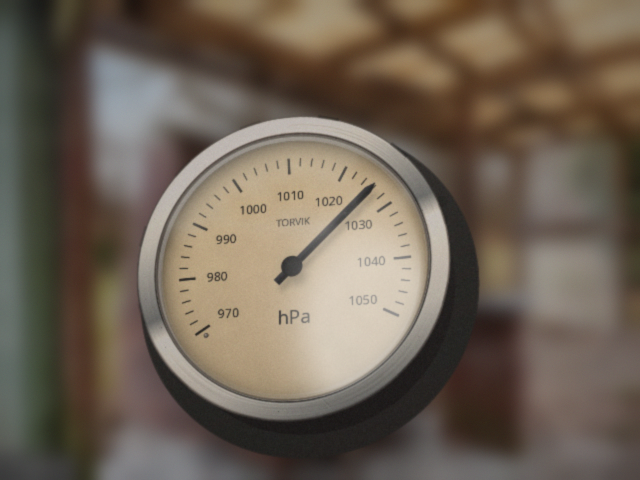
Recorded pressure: 1026 hPa
